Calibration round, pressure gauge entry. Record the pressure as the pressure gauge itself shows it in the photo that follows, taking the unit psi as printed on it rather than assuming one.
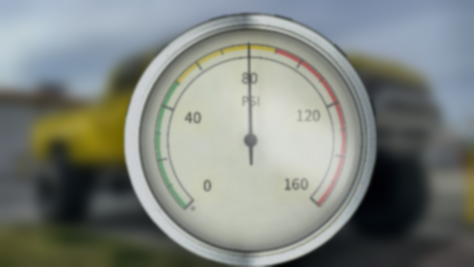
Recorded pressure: 80 psi
